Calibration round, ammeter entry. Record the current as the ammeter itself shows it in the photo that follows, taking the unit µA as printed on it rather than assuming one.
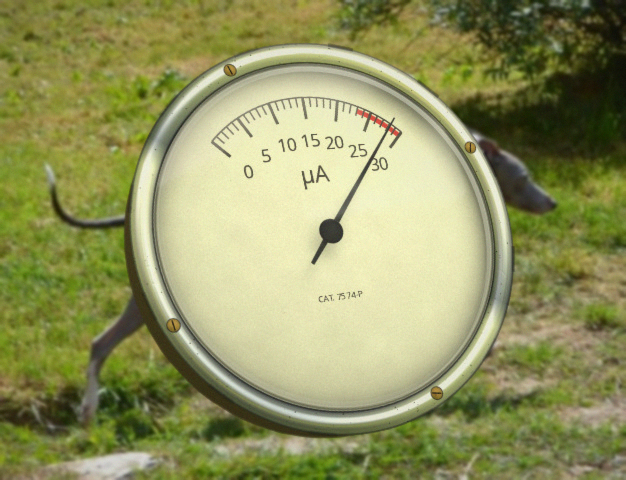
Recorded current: 28 µA
